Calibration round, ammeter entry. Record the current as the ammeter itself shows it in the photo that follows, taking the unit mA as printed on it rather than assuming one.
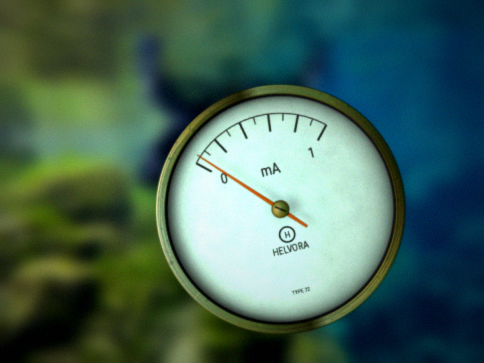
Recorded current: 0.05 mA
